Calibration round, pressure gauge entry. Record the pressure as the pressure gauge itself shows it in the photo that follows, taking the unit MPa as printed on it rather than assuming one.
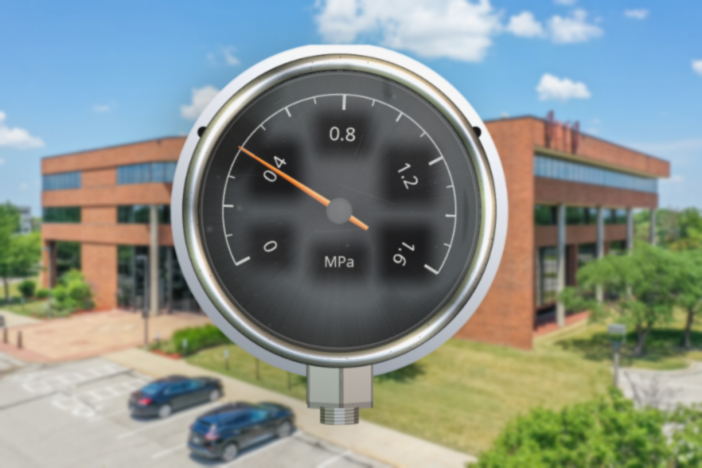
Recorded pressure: 0.4 MPa
